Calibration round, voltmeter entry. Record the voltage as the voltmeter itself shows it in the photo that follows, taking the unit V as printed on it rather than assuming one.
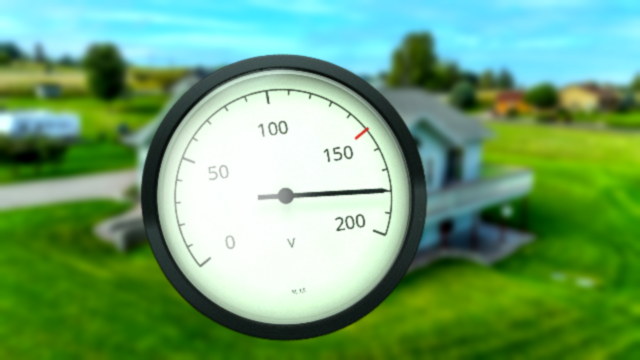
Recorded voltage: 180 V
